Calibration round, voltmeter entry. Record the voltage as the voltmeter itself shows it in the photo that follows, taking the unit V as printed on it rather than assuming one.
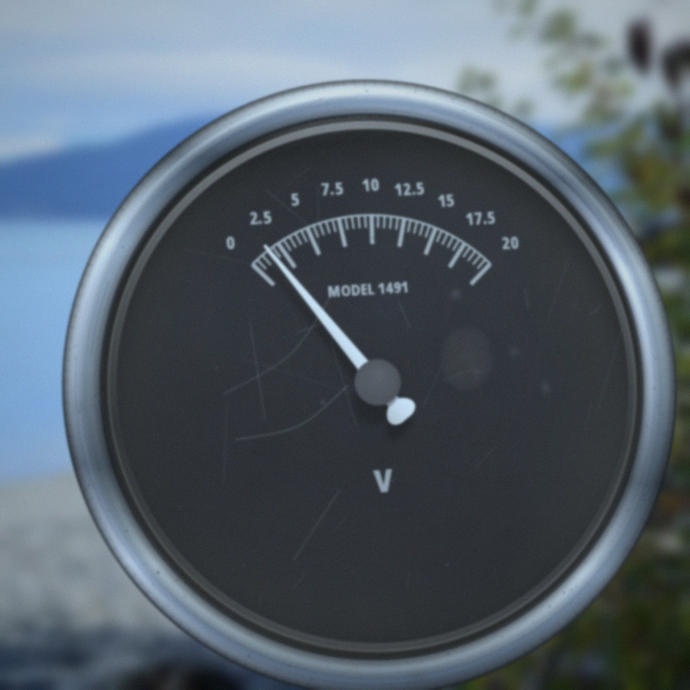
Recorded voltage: 1.5 V
